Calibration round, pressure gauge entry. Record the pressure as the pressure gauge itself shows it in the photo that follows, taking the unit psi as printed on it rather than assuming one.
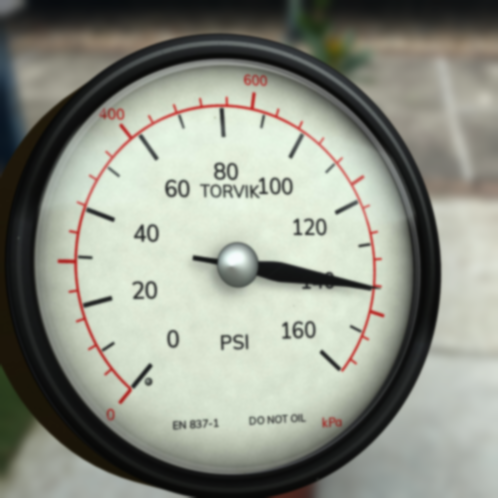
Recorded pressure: 140 psi
